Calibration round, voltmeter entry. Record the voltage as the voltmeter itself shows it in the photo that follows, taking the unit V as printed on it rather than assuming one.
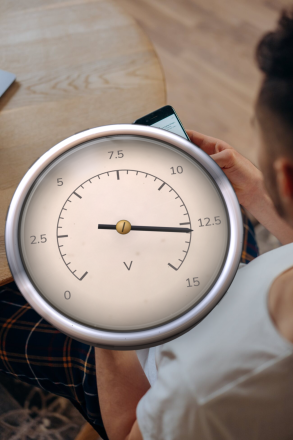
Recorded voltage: 13 V
